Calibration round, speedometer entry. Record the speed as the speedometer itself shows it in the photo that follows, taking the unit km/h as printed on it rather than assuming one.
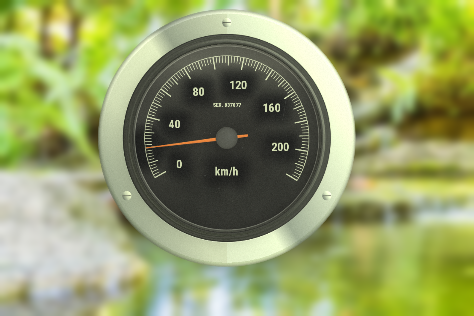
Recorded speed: 20 km/h
